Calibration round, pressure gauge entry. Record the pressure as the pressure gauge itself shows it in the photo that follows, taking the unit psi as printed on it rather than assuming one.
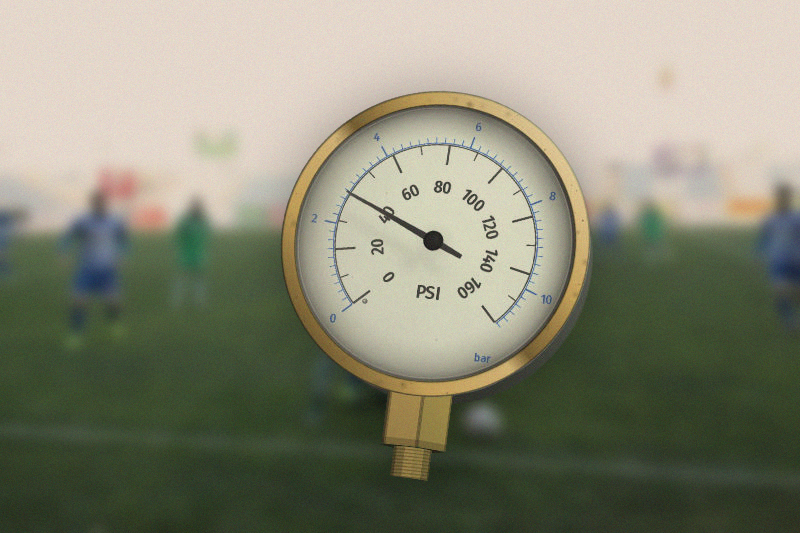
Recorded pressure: 40 psi
